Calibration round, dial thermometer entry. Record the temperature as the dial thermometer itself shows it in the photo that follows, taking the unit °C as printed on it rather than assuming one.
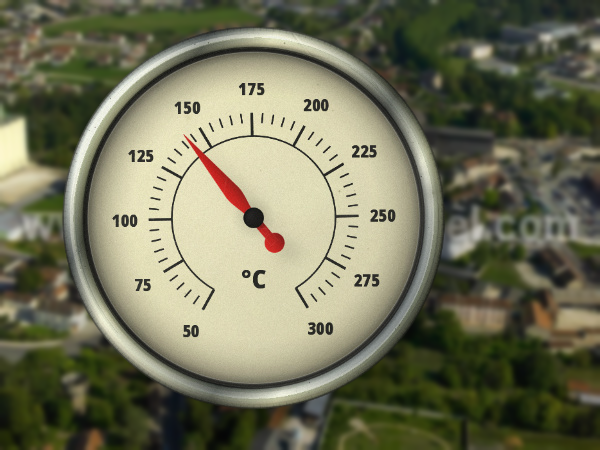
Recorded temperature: 142.5 °C
